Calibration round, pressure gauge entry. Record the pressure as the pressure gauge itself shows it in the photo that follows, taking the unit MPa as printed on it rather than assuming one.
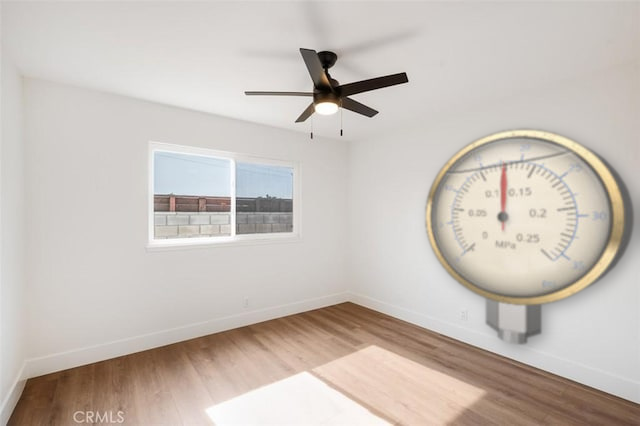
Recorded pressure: 0.125 MPa
